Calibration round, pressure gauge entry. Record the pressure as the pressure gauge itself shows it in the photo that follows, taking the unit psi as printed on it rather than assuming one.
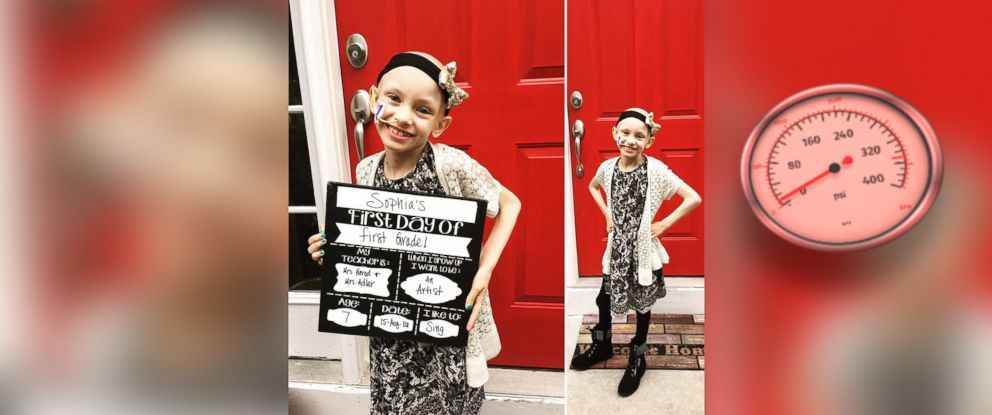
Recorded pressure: 10 psi
